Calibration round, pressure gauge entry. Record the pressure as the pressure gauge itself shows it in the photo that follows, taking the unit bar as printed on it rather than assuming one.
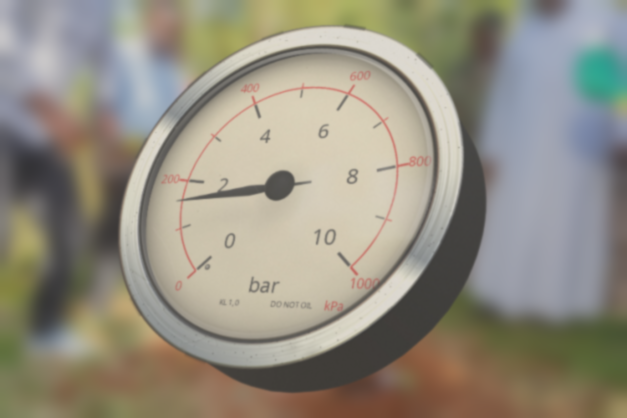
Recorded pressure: 1.5 bar
